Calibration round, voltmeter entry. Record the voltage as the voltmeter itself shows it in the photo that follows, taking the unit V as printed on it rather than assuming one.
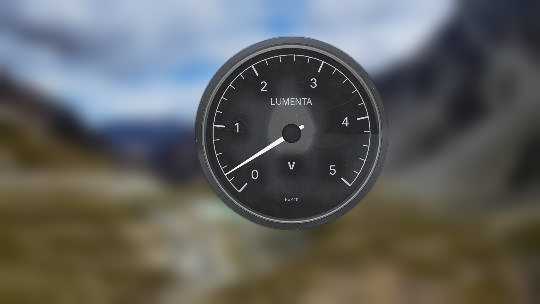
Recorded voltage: 0.3 V
